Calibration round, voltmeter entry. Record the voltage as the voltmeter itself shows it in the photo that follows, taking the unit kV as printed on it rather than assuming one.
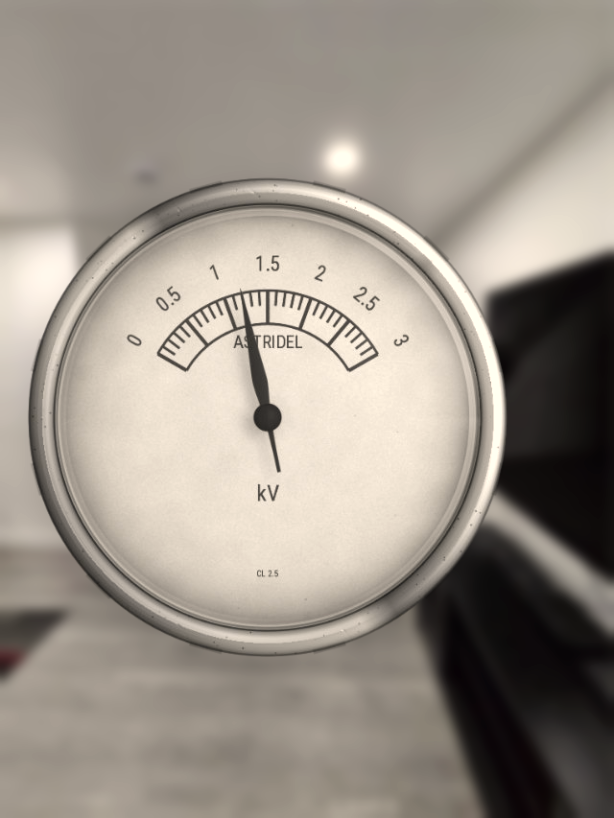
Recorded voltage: 1.2 kV
